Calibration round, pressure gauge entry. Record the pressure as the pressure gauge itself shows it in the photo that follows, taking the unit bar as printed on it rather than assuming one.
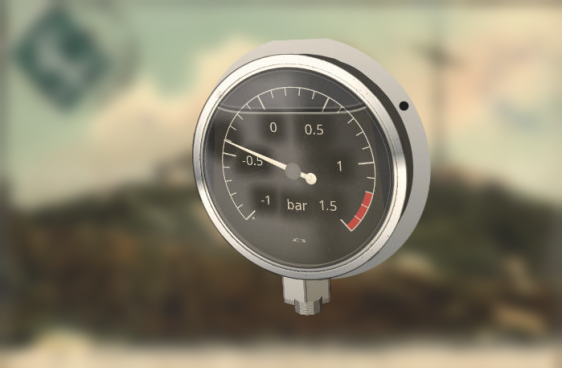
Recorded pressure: -0.4 bar
